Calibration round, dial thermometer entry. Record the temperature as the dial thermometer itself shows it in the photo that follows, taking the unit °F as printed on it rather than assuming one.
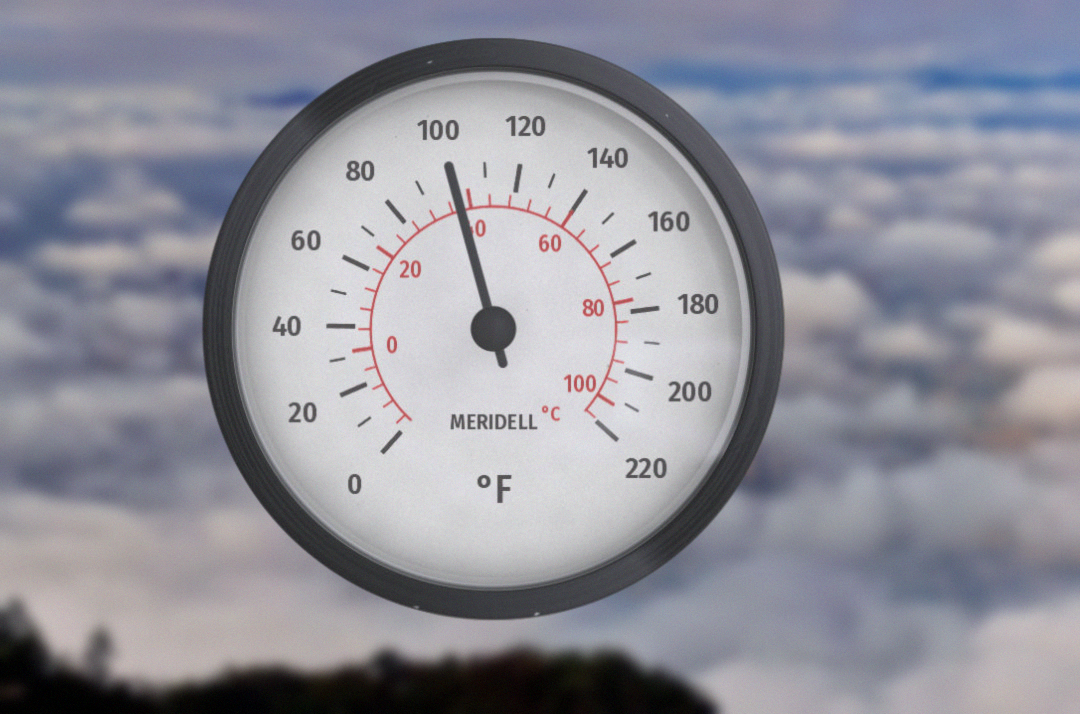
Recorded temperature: 100 °F
